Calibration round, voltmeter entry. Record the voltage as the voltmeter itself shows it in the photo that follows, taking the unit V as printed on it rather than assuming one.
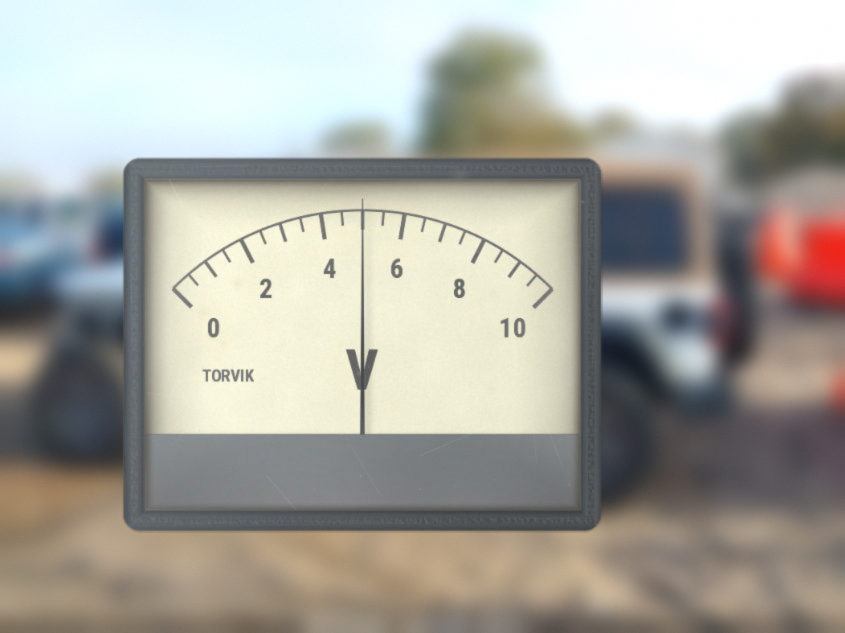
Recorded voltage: 5 V
